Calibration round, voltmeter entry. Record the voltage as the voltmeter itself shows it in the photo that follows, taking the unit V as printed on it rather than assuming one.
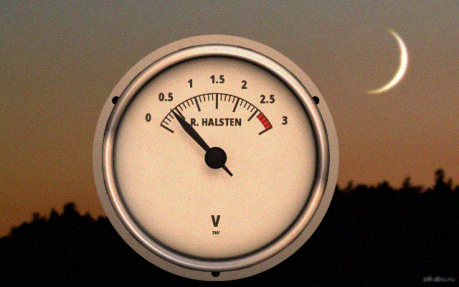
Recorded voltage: 0.4 V
